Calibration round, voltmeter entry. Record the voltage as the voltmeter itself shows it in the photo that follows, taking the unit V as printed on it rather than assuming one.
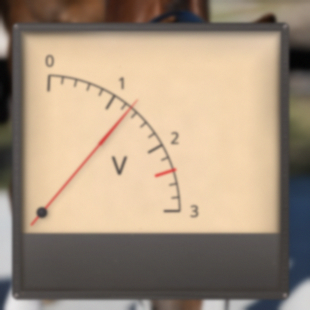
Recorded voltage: 1.3 V
